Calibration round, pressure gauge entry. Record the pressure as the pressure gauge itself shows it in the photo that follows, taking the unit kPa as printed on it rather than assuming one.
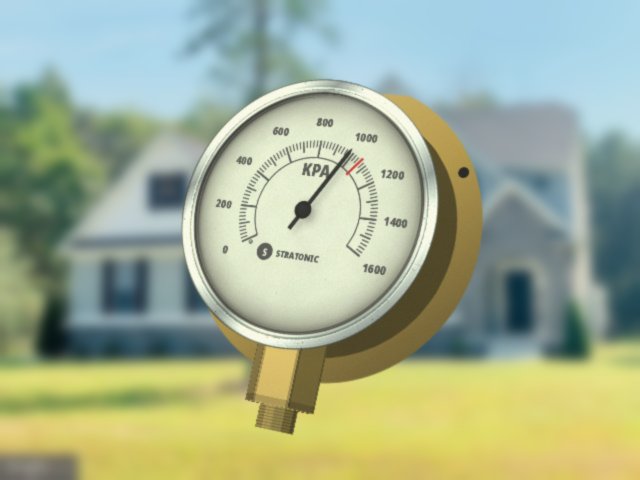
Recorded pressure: 1000 kPa
